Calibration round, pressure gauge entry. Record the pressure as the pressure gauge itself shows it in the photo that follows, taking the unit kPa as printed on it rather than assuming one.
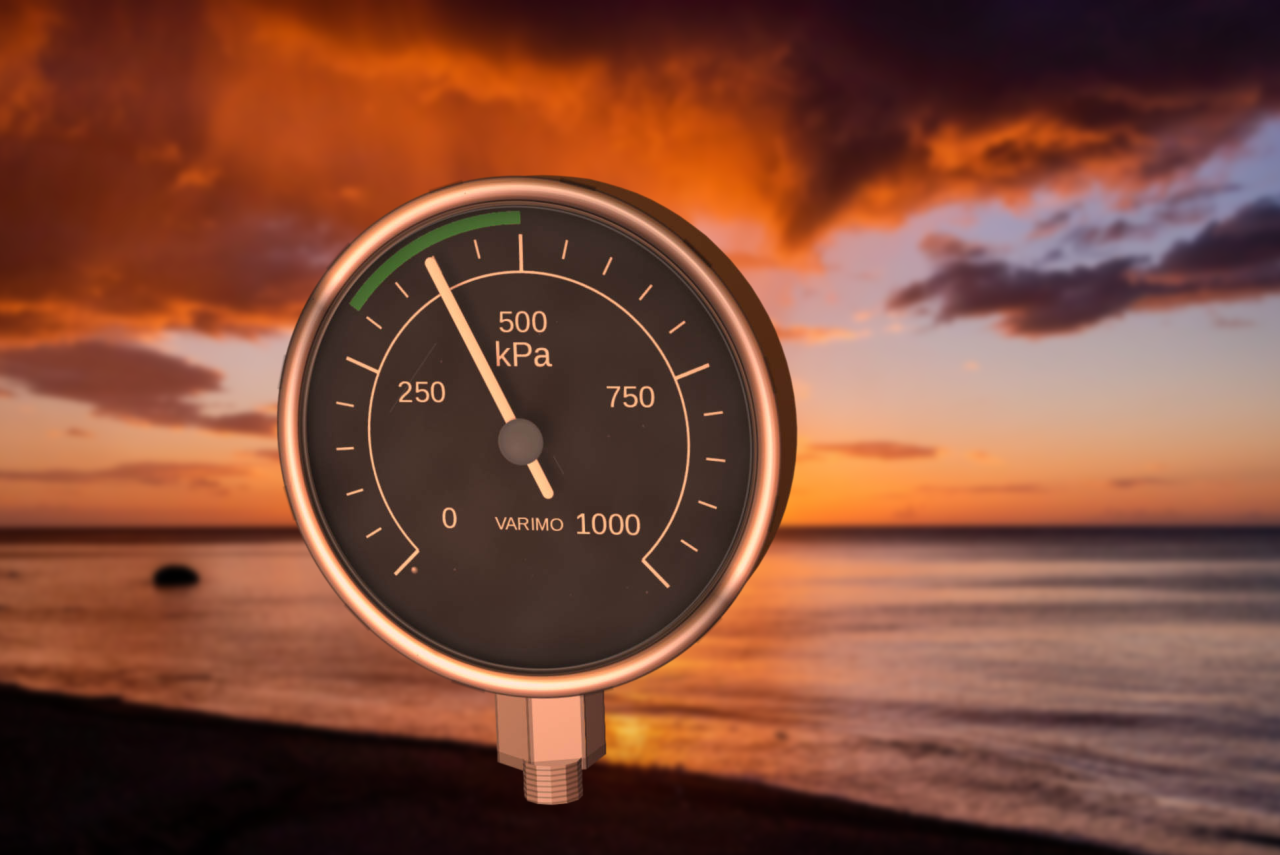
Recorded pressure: 400 kPa
